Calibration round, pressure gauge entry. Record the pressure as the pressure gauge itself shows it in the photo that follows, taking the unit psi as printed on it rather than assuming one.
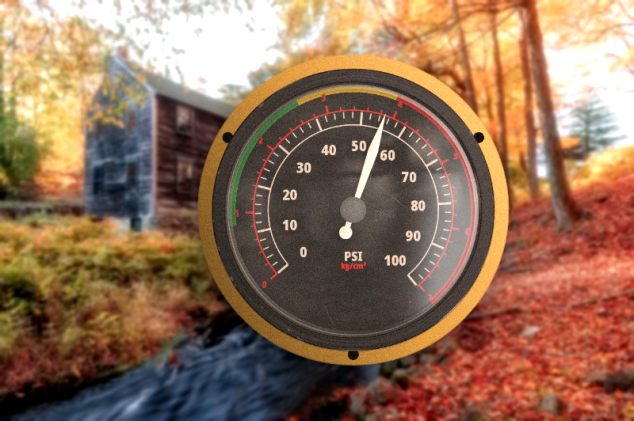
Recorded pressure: 55 psi
